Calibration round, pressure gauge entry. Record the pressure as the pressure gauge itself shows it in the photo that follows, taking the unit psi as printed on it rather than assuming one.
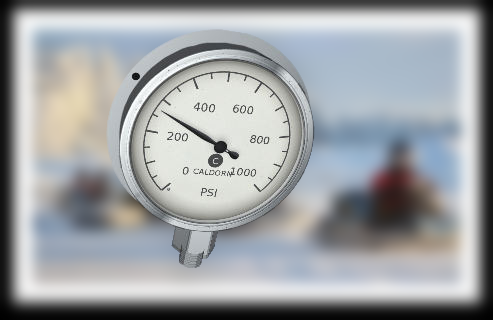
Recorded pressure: 275 psi
